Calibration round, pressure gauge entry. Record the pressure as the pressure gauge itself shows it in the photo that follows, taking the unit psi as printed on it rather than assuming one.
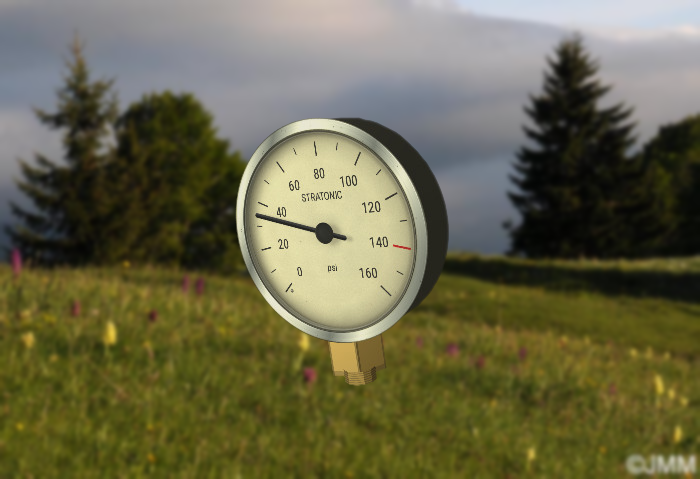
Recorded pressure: 35 psi
